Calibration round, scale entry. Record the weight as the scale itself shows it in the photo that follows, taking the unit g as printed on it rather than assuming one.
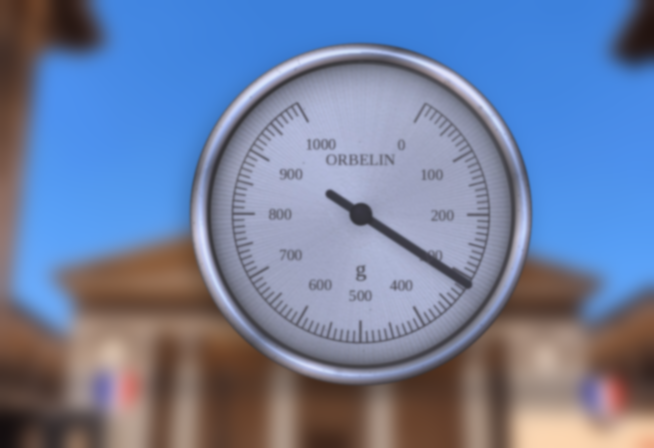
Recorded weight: 310 g
